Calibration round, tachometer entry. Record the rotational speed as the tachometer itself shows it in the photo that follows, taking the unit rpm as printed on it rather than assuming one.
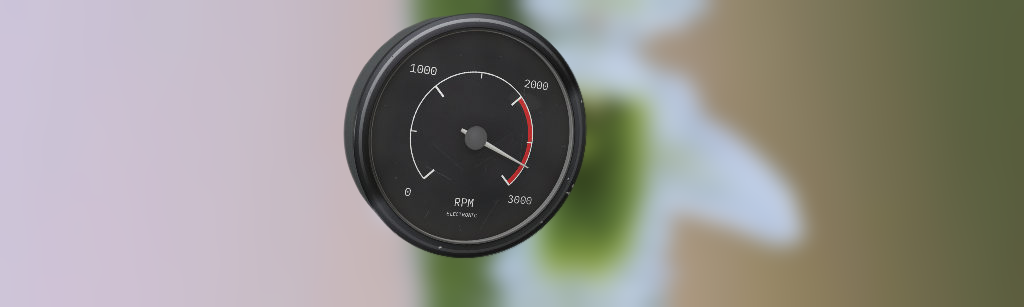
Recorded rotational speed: 2750 rpm
